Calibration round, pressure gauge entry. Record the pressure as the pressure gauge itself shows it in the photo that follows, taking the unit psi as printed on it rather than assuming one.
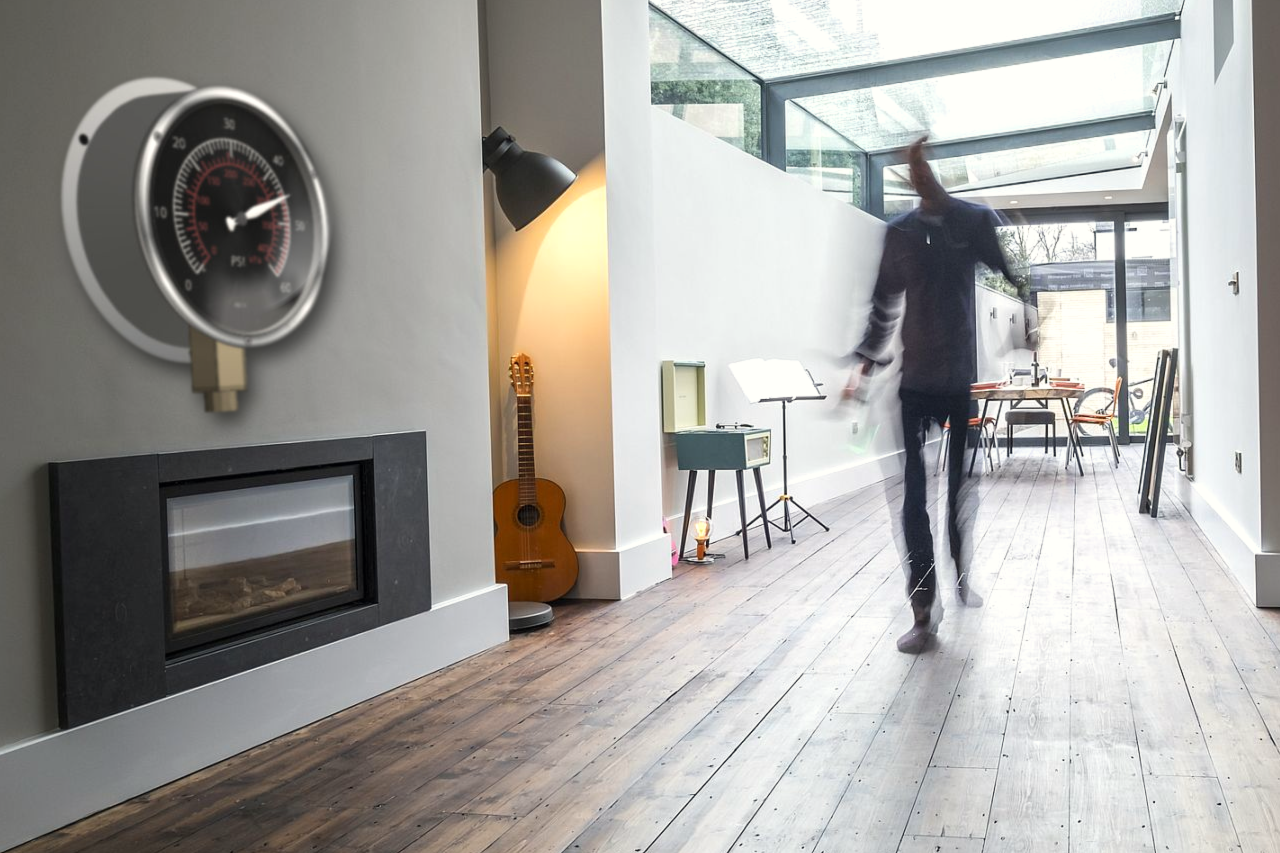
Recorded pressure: 45 psi
